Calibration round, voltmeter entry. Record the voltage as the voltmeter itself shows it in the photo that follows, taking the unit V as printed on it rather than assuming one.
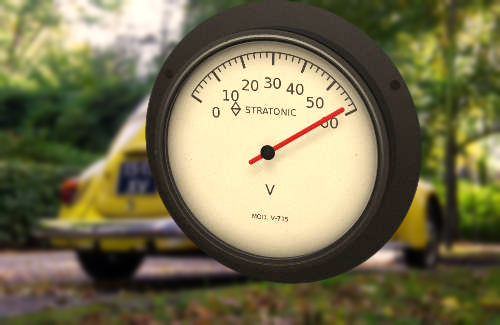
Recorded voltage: 58 V
